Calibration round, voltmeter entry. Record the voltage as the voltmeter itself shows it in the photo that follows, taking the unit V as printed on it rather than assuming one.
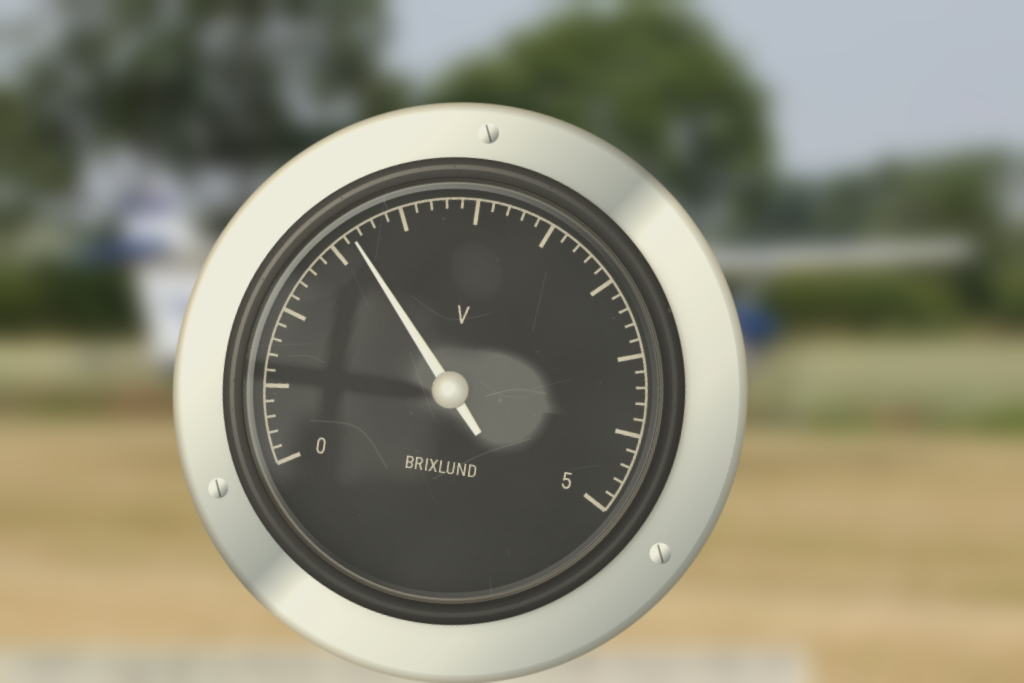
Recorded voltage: 1.65 V
